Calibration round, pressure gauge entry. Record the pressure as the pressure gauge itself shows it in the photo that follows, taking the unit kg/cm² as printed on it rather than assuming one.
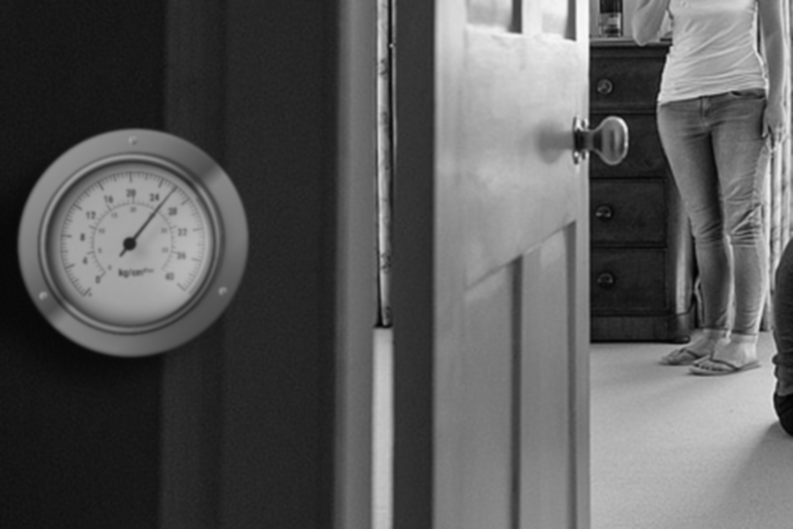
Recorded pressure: 26 kg/cm²
